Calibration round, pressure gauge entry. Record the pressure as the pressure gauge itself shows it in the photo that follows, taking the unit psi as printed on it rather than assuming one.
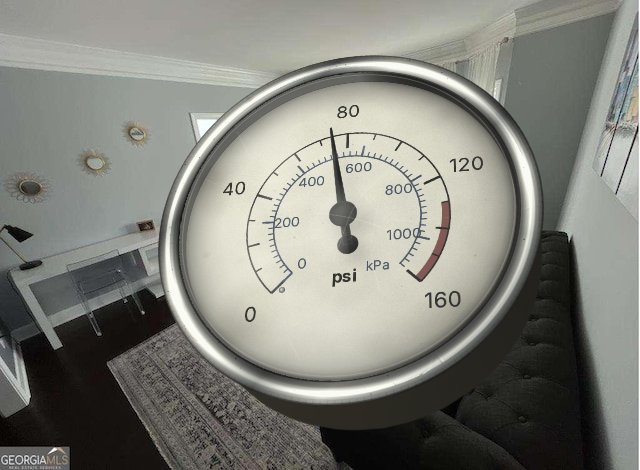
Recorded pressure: 75 psi
